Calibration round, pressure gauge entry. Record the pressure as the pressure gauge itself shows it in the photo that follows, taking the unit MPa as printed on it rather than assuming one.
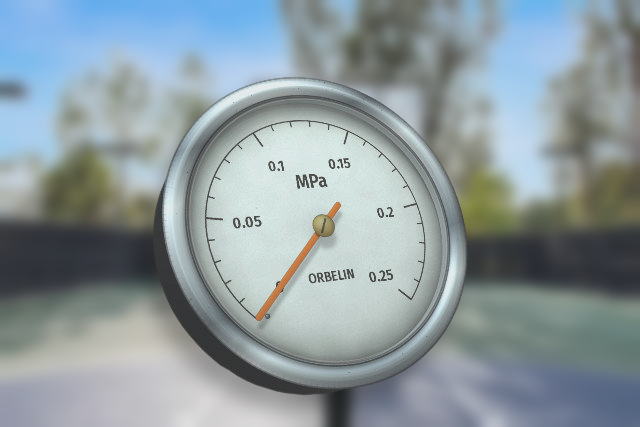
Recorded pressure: 0 MPa
